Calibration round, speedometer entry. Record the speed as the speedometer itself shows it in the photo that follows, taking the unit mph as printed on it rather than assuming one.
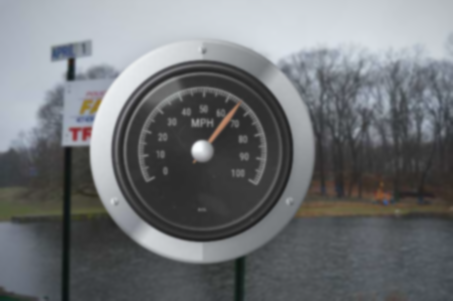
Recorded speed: 65 mph
